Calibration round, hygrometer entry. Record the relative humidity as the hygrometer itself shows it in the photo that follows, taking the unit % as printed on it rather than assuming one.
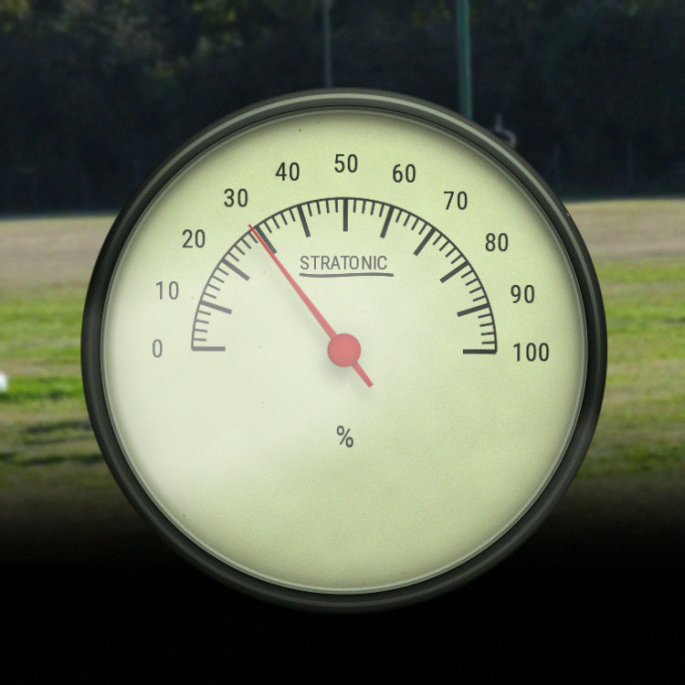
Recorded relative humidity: 29 %
